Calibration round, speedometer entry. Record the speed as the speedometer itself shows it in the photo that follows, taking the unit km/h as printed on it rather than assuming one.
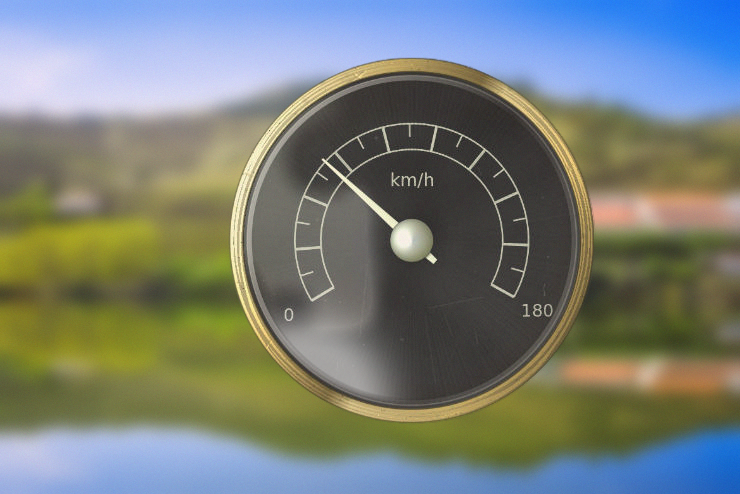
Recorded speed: 55 km/h
